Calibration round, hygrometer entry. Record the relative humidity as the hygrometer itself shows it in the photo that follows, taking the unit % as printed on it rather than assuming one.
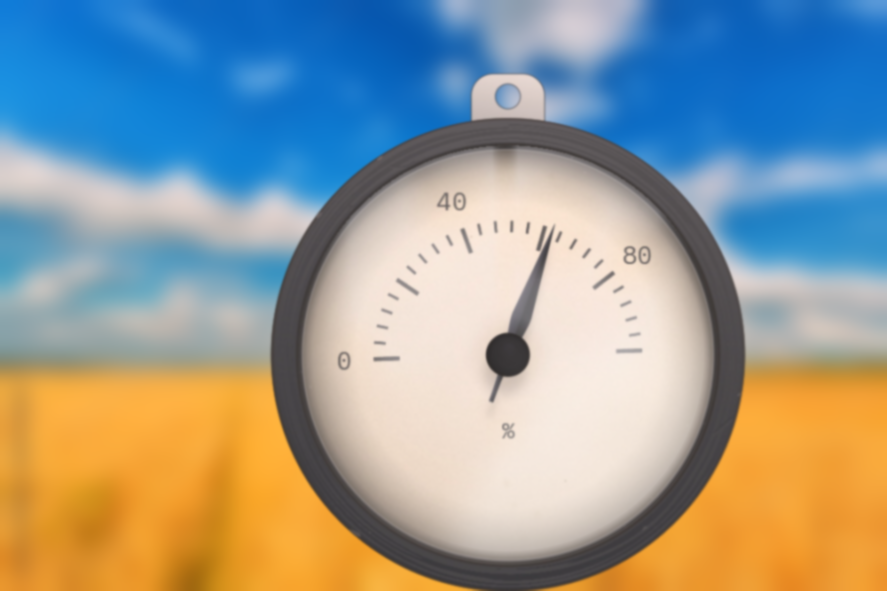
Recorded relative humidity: 62 %
